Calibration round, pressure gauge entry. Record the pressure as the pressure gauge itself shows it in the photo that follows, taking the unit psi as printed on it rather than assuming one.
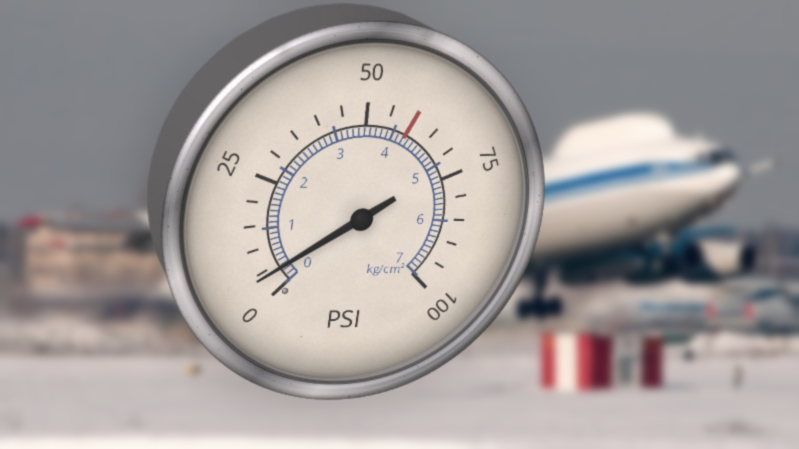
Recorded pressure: 5 psi
